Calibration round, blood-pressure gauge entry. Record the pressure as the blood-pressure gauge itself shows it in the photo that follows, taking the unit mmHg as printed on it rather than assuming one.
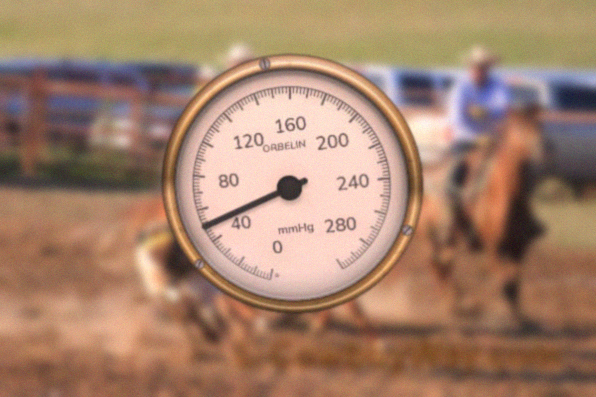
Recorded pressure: 50 mmHg
